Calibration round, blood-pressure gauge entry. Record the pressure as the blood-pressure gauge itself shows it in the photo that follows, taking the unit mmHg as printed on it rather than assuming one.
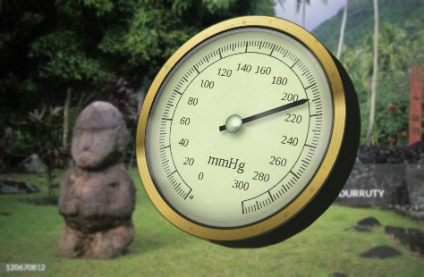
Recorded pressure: 210 mmHg
